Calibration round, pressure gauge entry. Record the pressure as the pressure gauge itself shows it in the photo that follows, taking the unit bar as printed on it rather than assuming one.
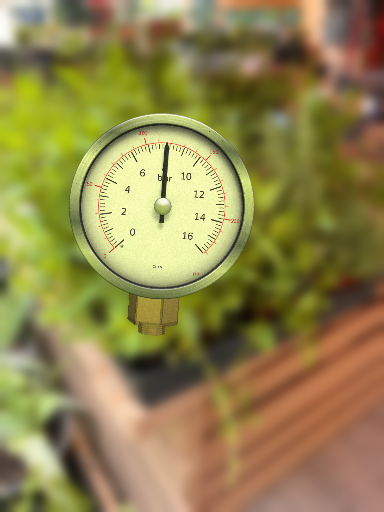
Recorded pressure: 8 bar
